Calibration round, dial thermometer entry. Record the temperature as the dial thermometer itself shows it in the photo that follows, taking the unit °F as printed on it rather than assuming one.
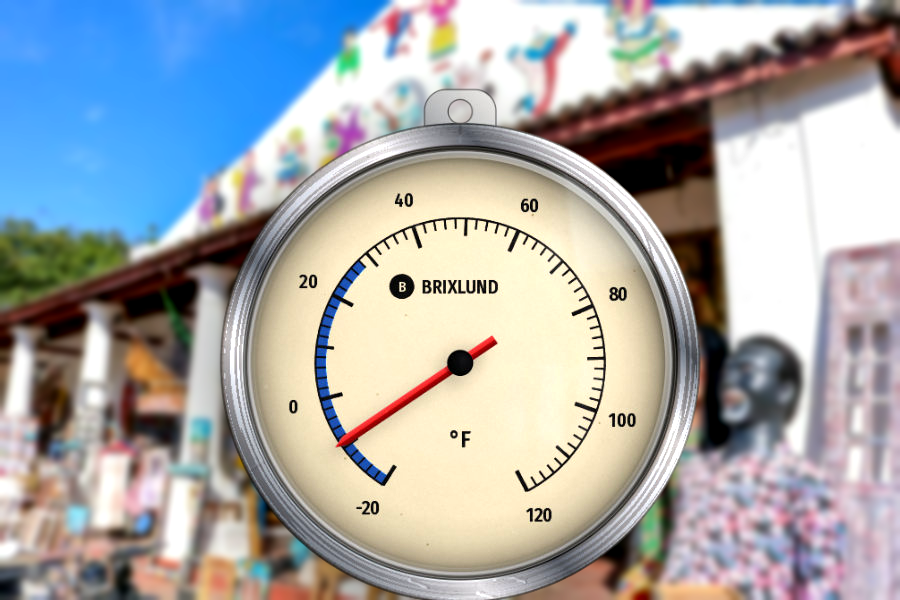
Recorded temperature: -9 °F
